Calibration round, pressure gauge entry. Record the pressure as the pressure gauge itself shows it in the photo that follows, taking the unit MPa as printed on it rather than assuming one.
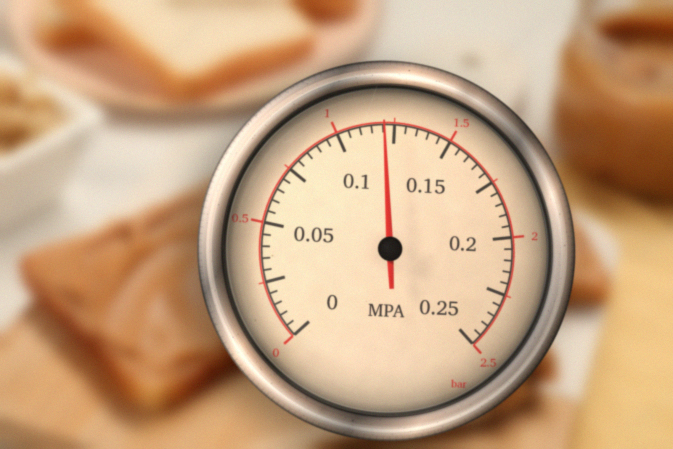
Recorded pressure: 0.12 MPa
